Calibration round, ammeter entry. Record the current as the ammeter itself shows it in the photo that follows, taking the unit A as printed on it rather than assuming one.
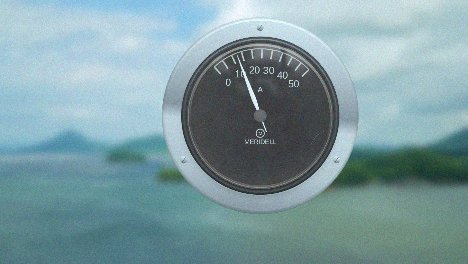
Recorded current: 12.5 A
